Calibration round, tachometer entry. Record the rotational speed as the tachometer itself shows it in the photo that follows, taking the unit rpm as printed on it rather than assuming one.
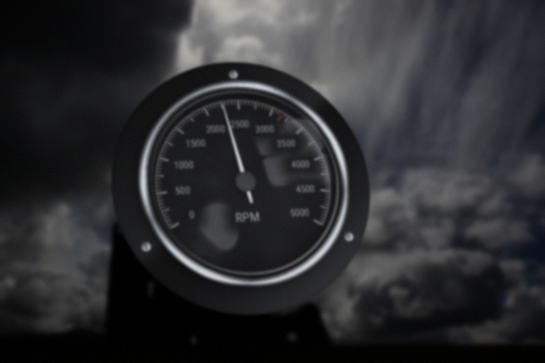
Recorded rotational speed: 2250 rpm
